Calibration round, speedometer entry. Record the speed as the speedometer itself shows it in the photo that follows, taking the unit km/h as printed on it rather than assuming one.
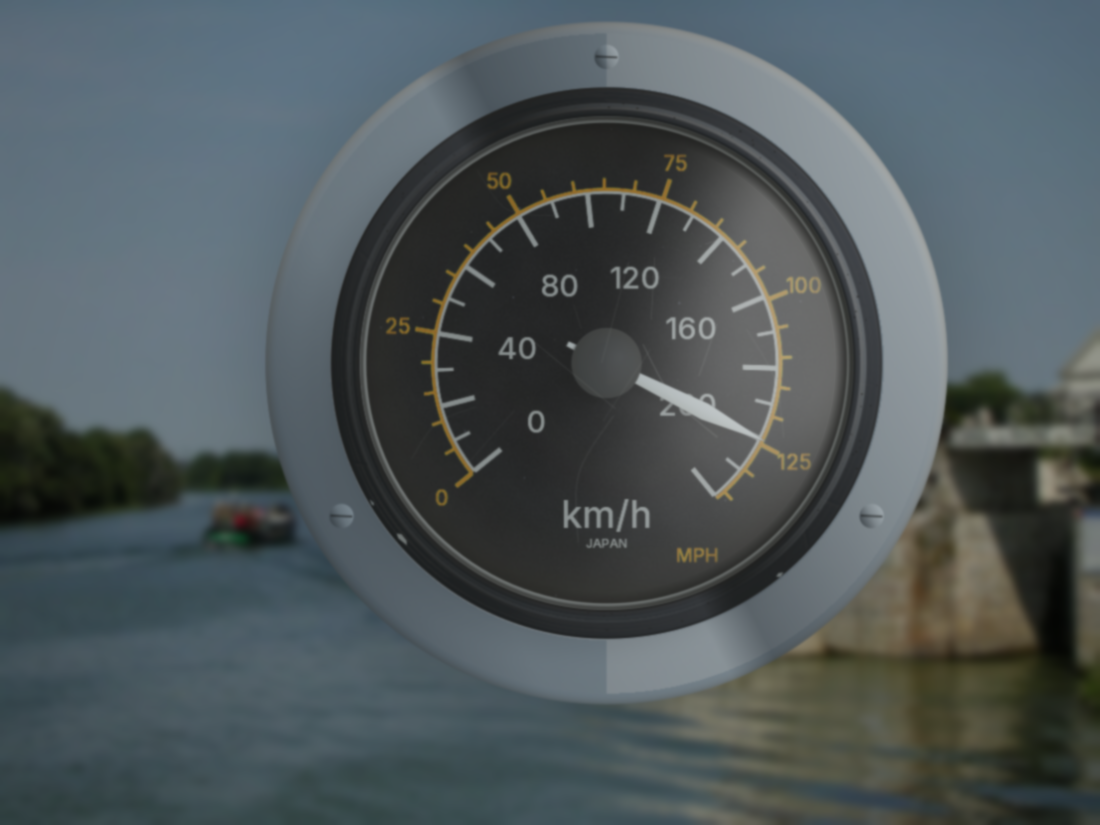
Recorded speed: 200 km/h
